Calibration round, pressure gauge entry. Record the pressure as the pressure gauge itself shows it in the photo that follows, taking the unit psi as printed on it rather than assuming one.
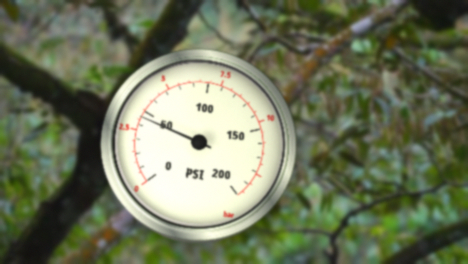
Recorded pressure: 45 psi
